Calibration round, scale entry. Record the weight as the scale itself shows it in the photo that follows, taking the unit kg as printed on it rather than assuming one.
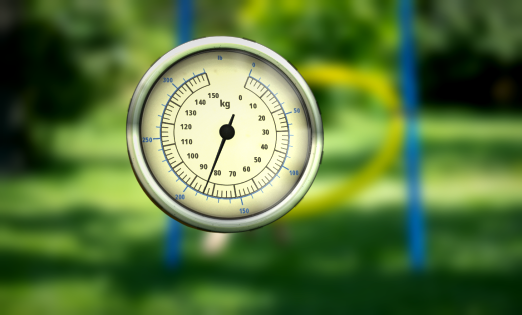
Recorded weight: 84 kg
